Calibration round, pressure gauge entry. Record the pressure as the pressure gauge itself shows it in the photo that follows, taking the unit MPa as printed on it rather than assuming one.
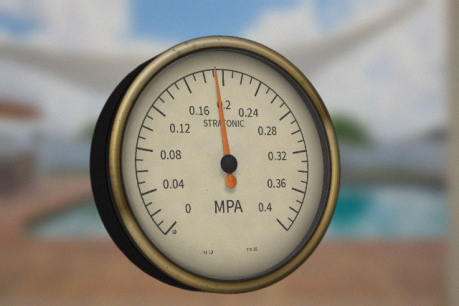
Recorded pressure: 0.19 MPa
